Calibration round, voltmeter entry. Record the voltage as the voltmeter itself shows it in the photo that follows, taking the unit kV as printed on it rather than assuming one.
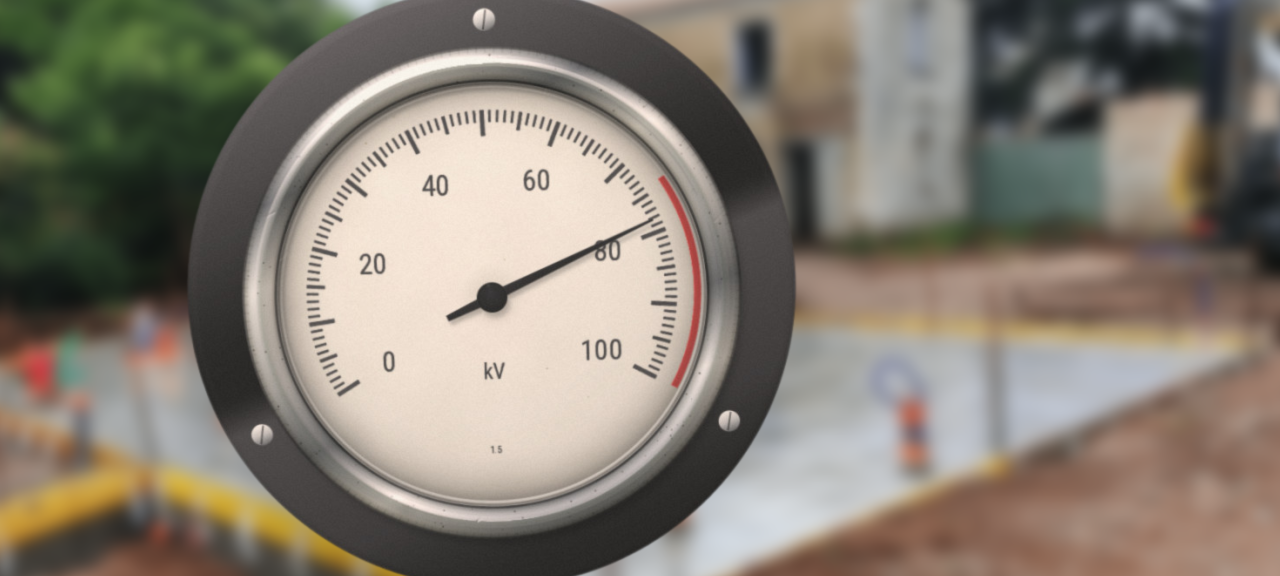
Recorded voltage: 78 kV
